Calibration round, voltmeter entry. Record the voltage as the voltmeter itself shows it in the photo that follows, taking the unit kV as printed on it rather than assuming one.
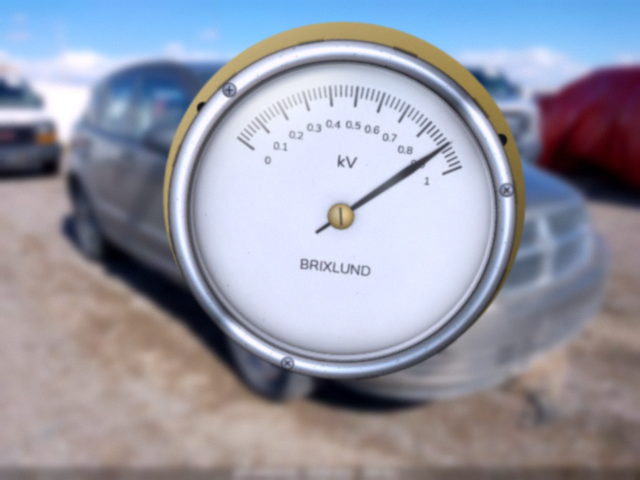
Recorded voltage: 0.9 kV
